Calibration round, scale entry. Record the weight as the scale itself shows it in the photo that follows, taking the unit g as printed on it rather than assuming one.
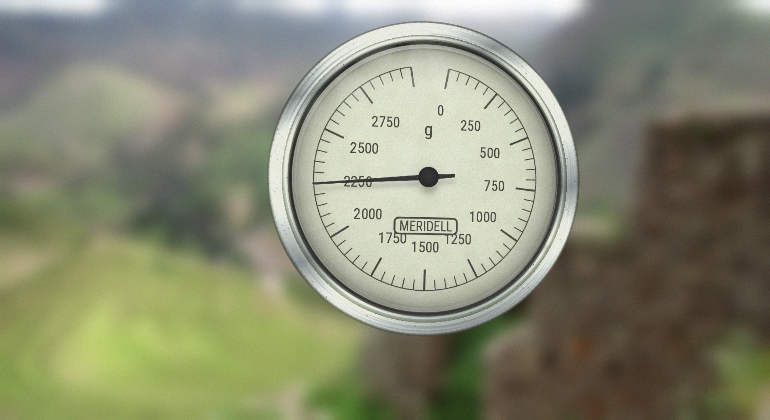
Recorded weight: 2250 g
